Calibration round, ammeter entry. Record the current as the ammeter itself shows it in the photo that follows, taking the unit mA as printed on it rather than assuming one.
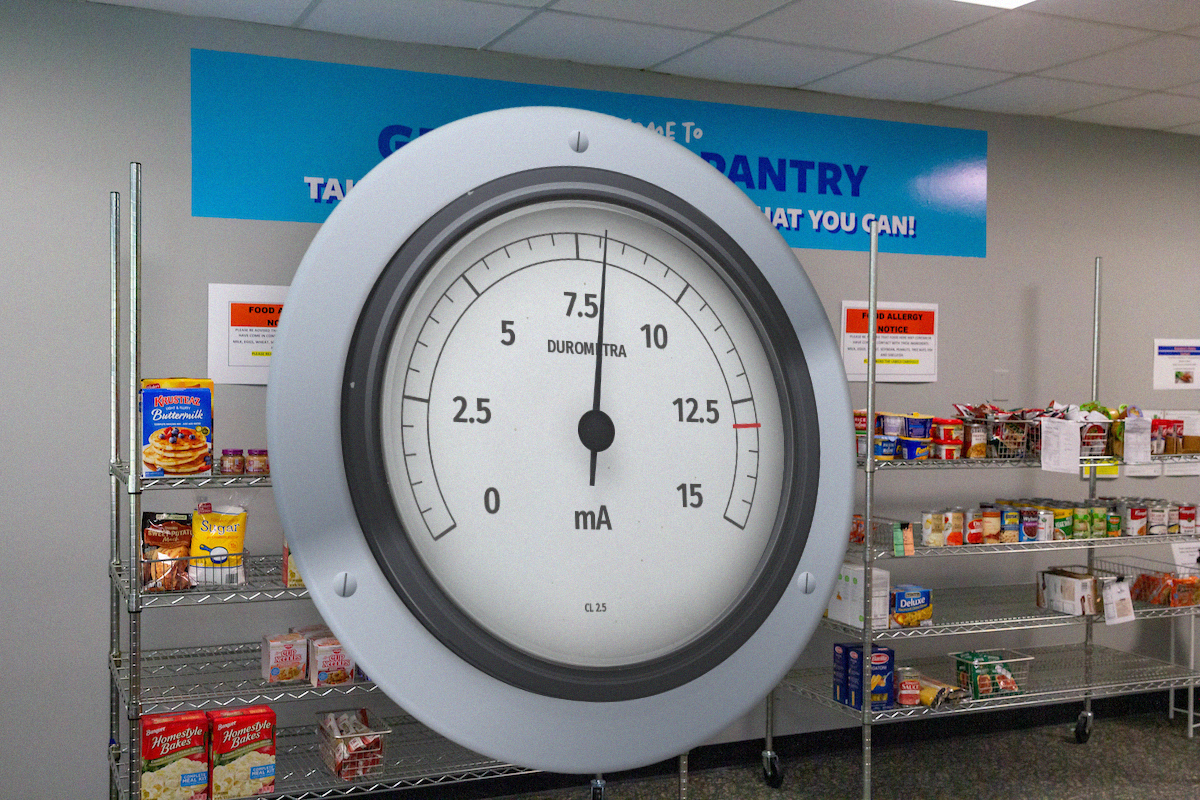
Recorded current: 8 mA
